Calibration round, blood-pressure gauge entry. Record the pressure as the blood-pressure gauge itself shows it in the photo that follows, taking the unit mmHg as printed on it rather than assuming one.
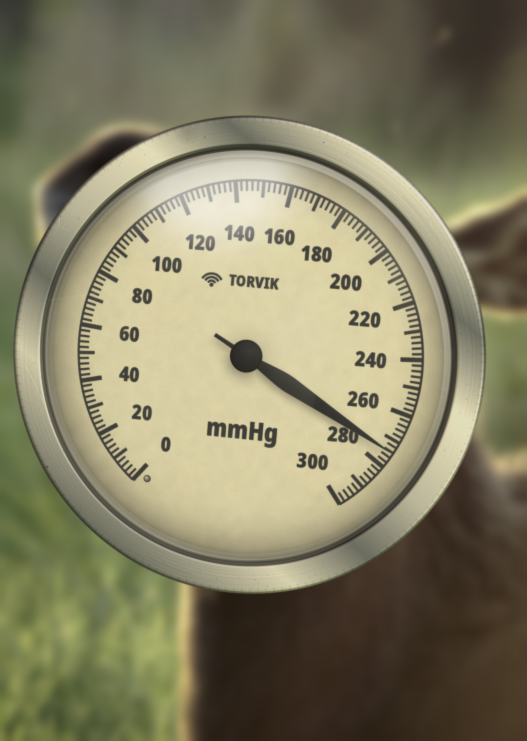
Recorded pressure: 274 mmHg
